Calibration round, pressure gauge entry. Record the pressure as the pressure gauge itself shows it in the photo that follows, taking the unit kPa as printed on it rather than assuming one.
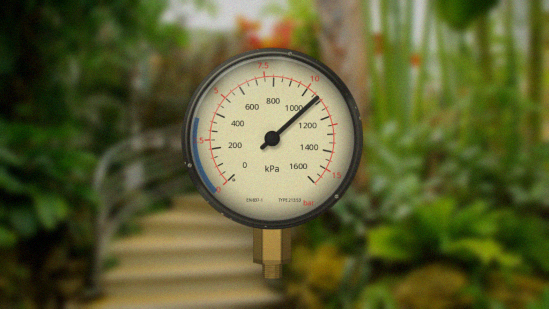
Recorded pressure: 1075 kPa
